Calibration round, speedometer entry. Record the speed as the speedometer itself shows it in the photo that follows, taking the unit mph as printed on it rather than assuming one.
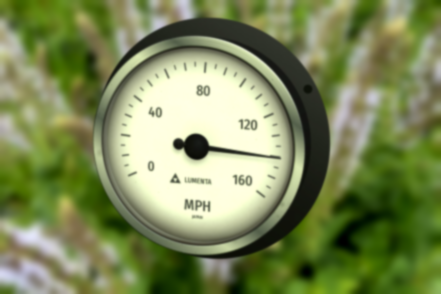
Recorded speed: 140 mph
